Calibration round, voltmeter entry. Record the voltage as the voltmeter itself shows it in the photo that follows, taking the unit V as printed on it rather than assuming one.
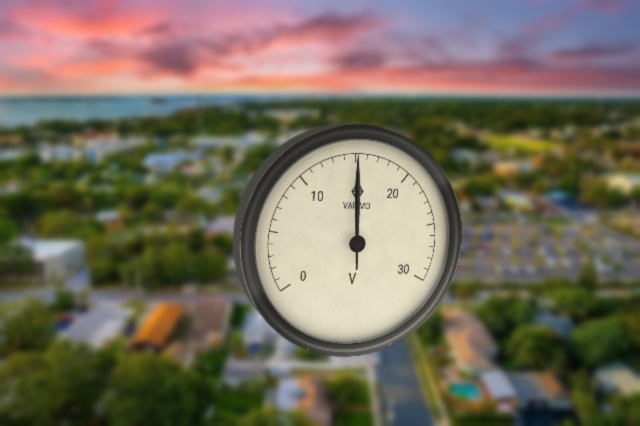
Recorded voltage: 15 V
